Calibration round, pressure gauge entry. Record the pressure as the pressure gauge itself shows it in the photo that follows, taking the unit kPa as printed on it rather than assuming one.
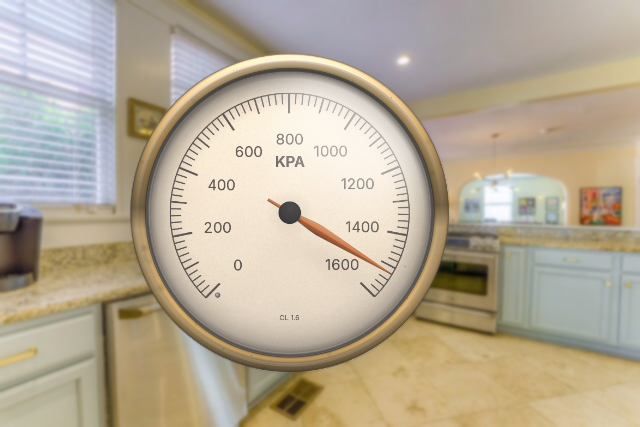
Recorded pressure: 1520 kPa
